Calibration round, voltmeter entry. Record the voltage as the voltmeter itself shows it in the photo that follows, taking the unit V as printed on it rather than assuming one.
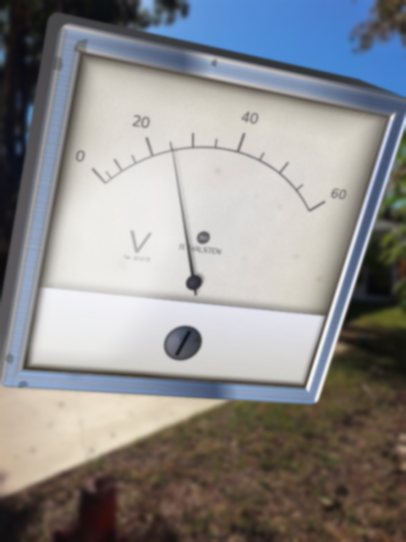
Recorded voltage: 25 V
